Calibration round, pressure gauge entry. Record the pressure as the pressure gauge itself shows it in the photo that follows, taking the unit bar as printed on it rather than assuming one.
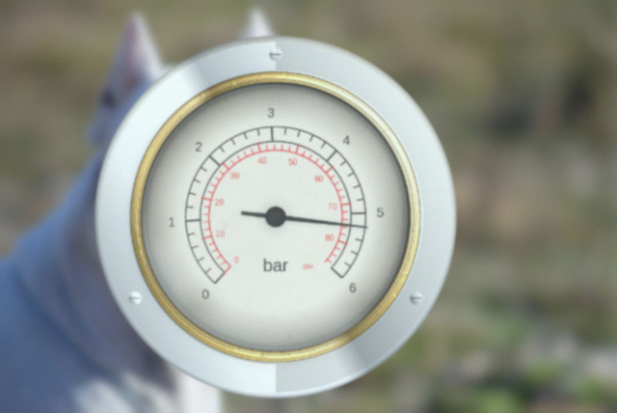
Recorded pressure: 5.2 bar
